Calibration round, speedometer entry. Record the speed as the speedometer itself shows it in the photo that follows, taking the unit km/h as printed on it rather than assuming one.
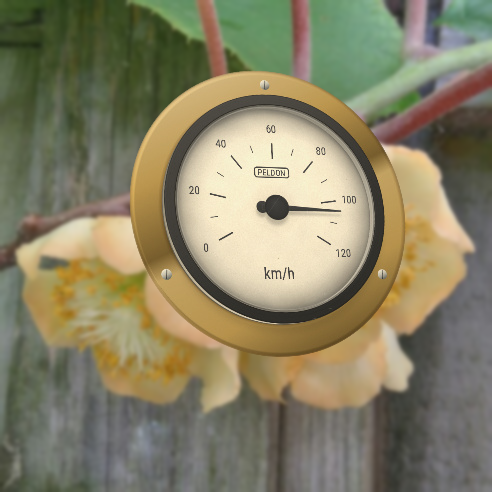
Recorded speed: 105 km/h
